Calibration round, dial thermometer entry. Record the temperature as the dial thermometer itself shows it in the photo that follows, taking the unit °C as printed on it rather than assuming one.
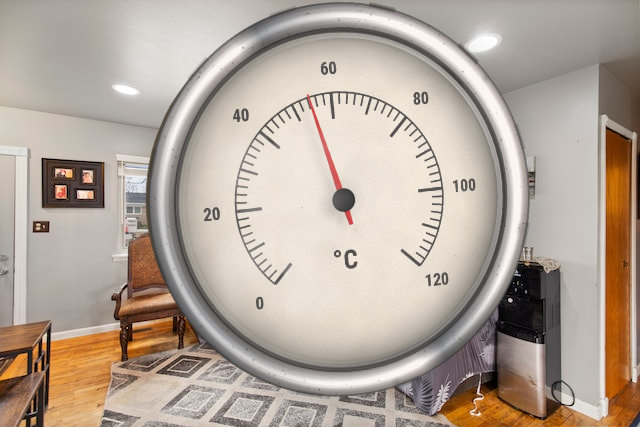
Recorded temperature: 54 °C
